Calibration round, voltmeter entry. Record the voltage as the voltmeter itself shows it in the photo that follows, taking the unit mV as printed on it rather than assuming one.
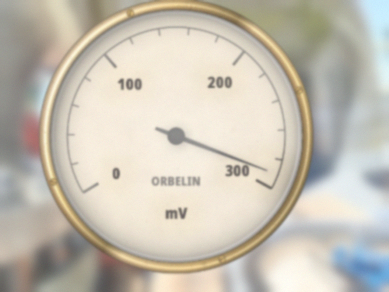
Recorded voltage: 290 mV
